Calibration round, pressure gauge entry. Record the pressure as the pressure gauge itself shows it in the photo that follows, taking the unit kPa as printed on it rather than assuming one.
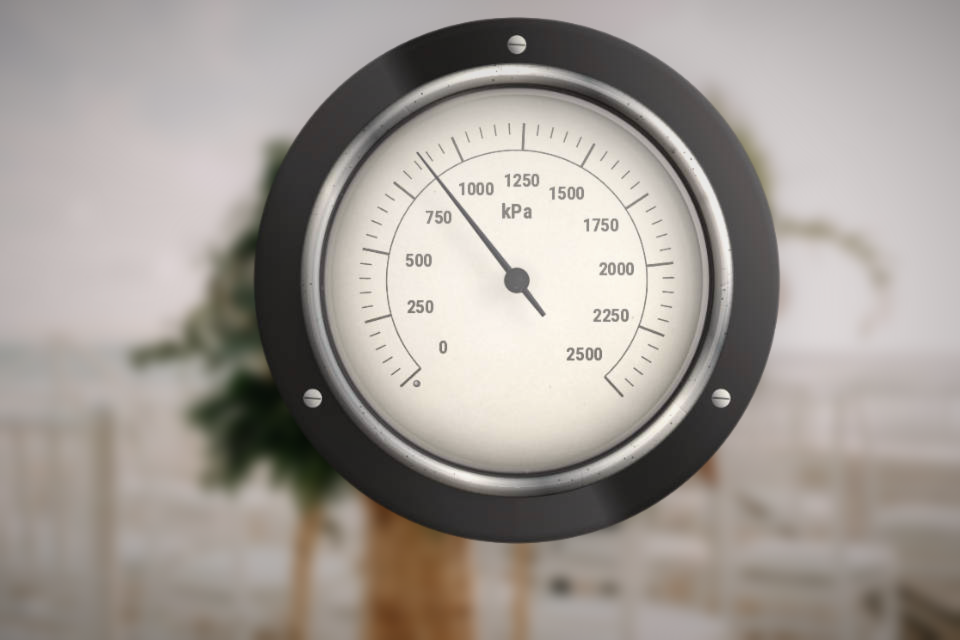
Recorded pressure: 875 kPa
